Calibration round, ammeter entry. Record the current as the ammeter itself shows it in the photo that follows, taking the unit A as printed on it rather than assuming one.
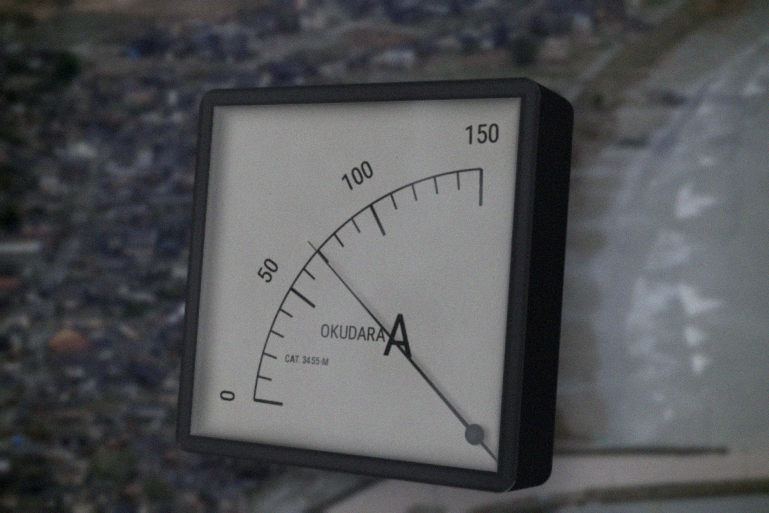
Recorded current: 70 A
